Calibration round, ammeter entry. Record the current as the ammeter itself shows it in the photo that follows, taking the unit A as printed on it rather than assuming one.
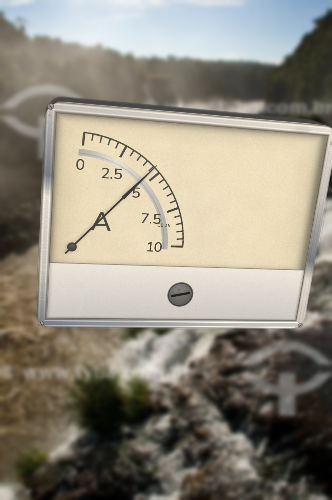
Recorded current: 4.5 A
